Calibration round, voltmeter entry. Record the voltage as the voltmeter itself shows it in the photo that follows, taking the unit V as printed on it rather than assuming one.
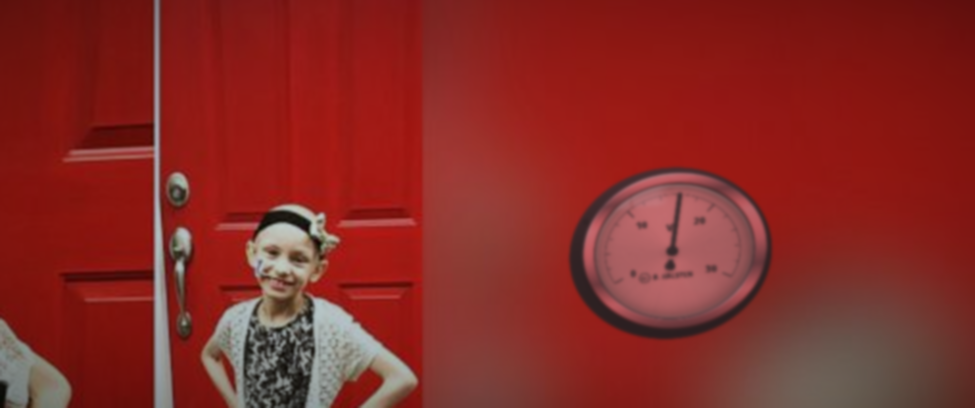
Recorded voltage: 16 V
